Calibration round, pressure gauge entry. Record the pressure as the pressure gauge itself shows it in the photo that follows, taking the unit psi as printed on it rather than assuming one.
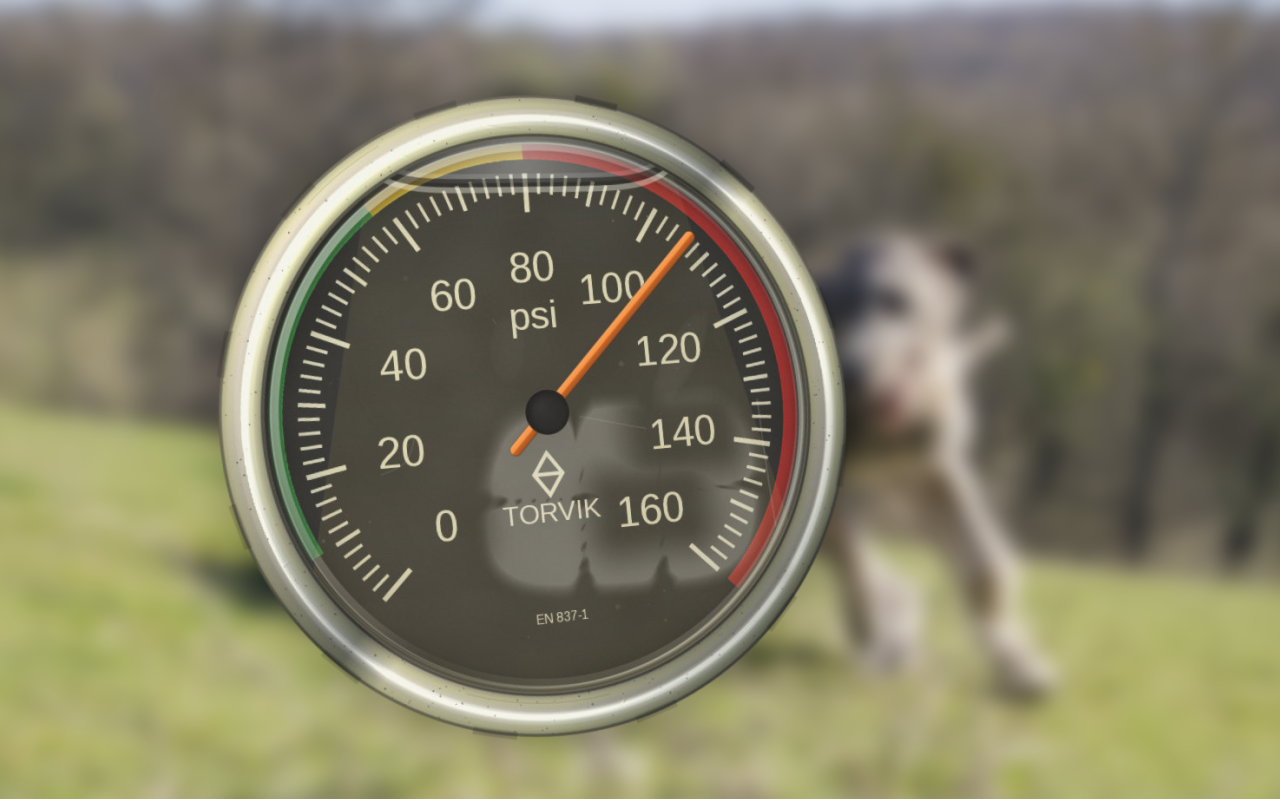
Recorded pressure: 106 psi
